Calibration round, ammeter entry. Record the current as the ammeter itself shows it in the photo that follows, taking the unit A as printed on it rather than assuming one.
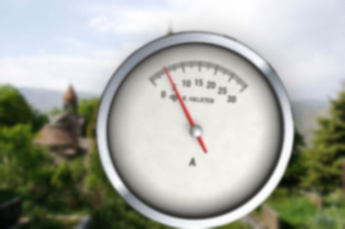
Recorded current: 5 A
